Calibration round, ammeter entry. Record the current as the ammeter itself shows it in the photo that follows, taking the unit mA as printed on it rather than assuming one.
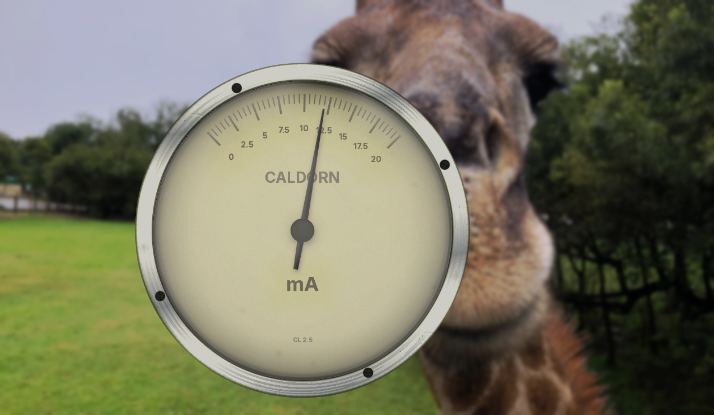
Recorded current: 12 mA
